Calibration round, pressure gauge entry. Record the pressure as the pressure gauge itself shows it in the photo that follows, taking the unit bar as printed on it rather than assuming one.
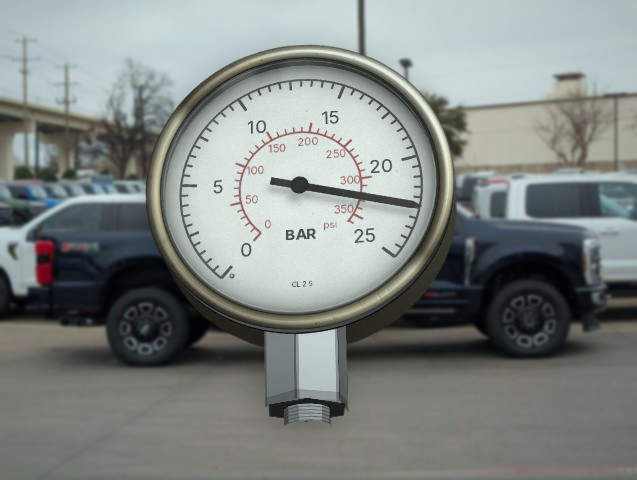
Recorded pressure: 22.5 bar
